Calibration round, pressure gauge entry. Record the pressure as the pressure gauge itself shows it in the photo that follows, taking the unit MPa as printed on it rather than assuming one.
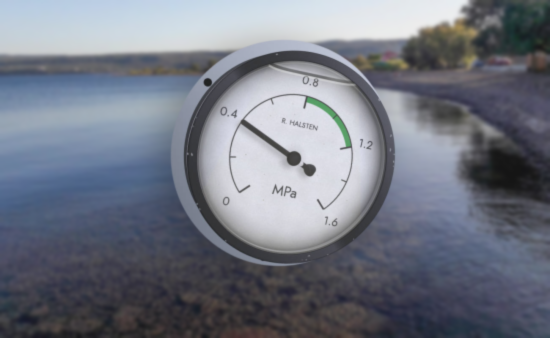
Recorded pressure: 0.4 MPa
